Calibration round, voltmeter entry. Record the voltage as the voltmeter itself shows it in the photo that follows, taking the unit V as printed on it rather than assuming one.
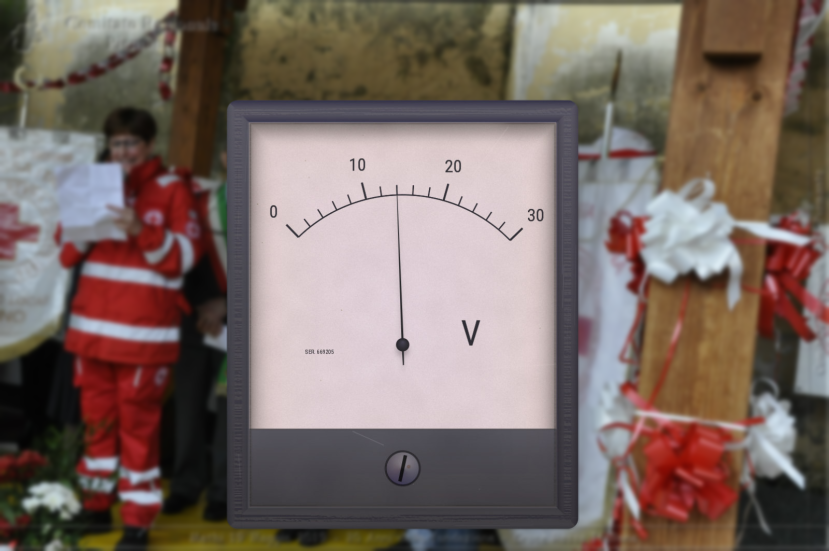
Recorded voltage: 14 V
